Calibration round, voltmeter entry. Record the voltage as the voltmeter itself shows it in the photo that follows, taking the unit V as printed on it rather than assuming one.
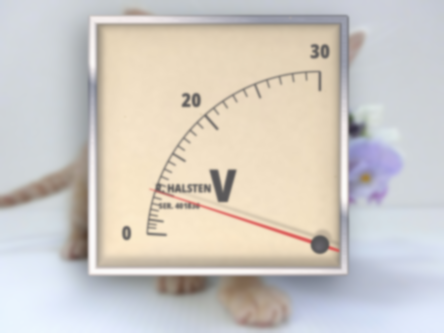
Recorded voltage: 10 V
